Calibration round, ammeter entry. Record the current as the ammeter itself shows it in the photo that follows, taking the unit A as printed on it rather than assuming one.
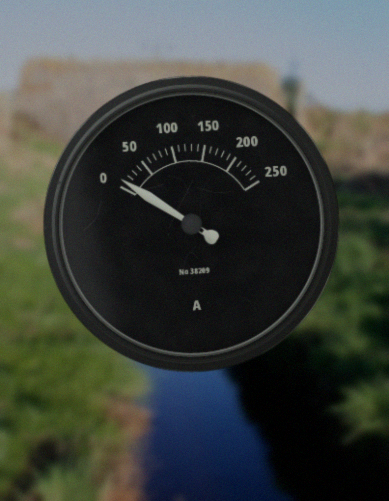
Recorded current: 10 A
